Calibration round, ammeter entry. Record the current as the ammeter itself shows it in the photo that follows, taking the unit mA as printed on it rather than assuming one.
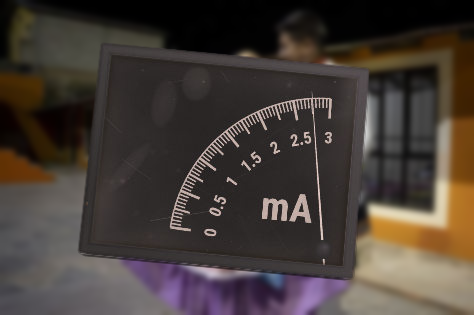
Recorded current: 2.75 mA
